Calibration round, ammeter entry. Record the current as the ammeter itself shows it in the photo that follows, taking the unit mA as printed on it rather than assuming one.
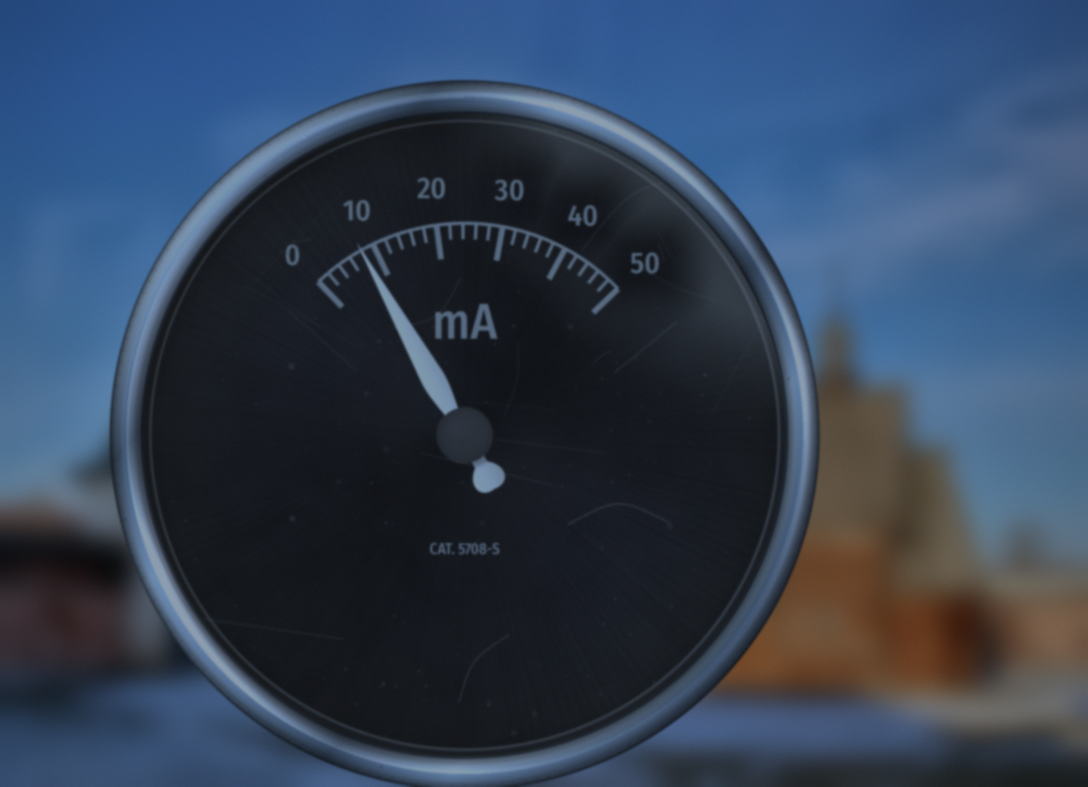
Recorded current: 8 mA
